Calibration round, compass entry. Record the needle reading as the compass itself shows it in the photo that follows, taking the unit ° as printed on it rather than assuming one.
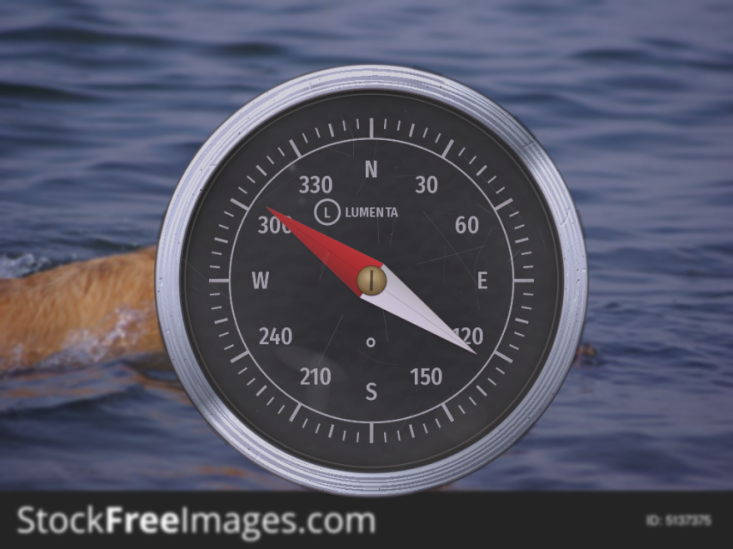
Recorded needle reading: 305 °
